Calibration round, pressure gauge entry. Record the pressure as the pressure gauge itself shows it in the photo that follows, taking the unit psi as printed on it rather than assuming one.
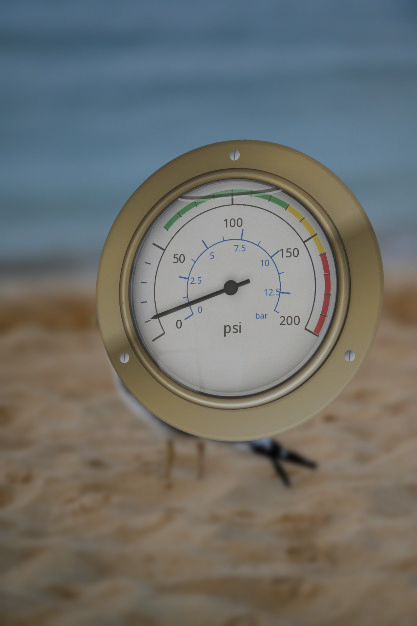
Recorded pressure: 10 psi
